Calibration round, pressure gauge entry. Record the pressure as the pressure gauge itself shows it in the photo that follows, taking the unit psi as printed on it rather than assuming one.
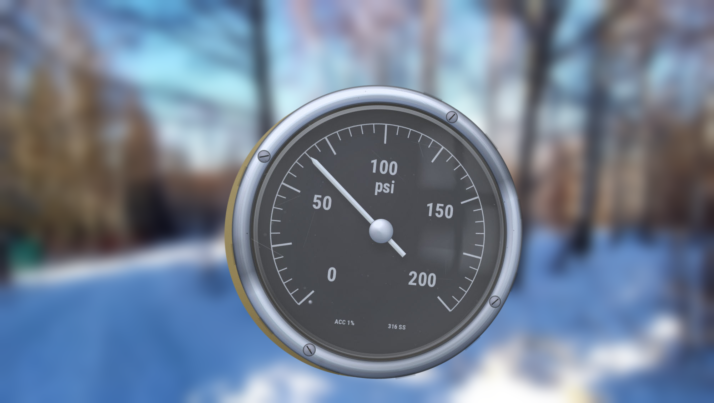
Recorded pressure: 65 psi
